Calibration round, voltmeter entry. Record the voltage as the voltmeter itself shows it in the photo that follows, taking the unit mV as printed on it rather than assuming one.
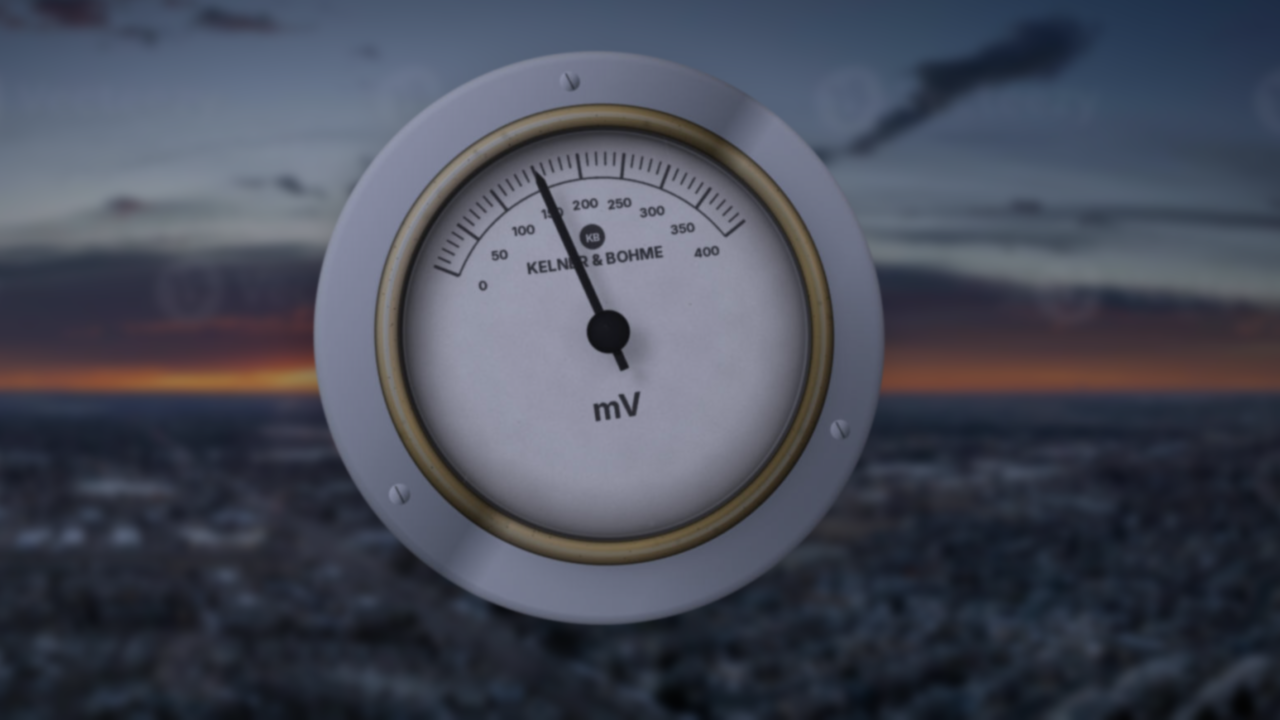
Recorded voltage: 150 mV
